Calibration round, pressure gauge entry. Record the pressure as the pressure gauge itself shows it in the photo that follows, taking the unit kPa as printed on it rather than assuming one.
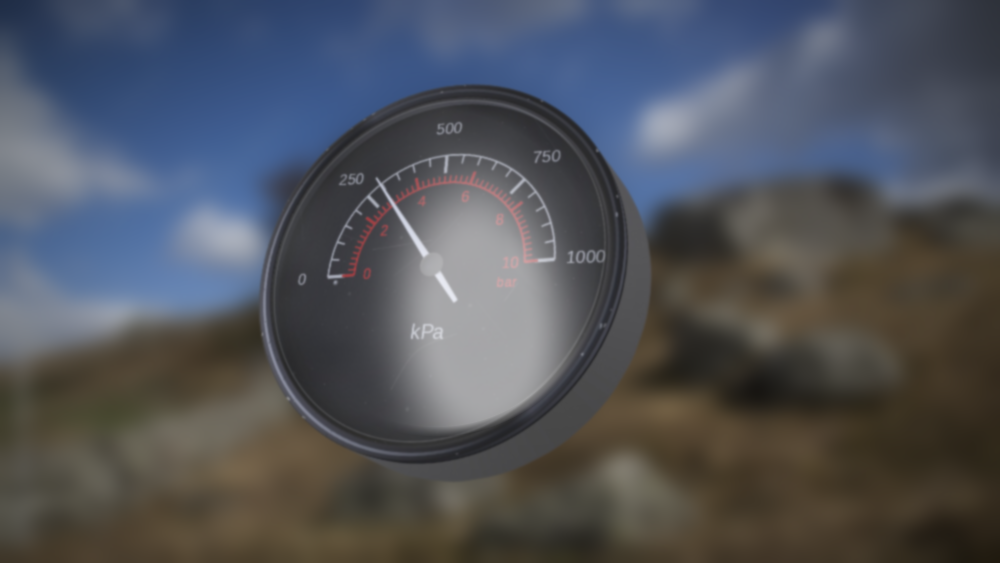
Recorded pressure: 300 kPa
